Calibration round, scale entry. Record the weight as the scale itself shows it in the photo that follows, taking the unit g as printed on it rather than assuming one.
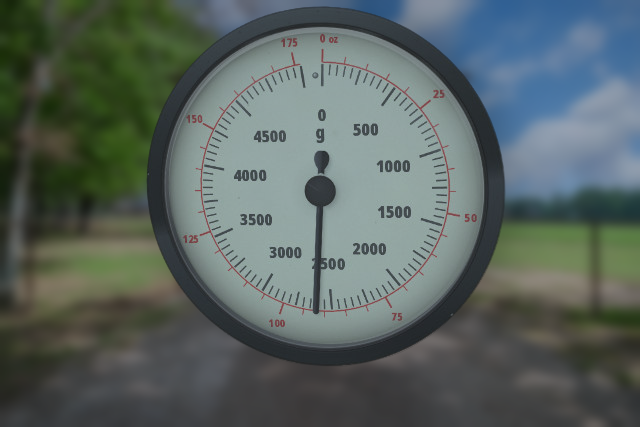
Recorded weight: 2600 g
